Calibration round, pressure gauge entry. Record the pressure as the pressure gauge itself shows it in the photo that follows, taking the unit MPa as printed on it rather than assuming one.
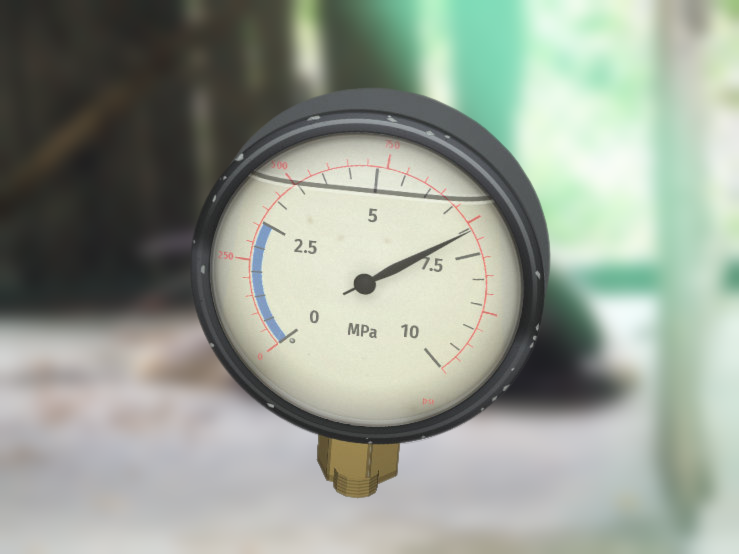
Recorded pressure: 7 MPa
